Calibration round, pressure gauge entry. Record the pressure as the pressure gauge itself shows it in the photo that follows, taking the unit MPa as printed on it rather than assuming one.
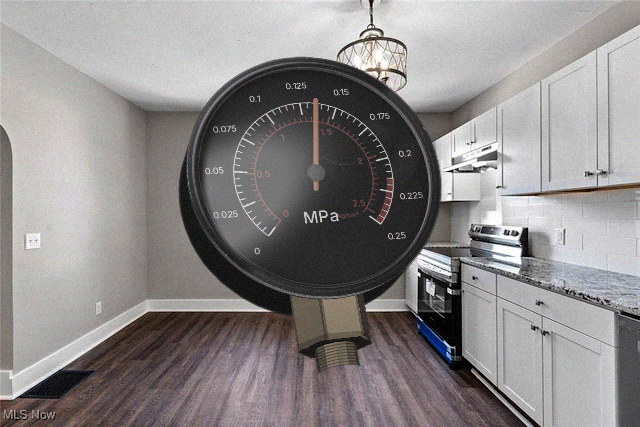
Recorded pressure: 0.135 MPa
